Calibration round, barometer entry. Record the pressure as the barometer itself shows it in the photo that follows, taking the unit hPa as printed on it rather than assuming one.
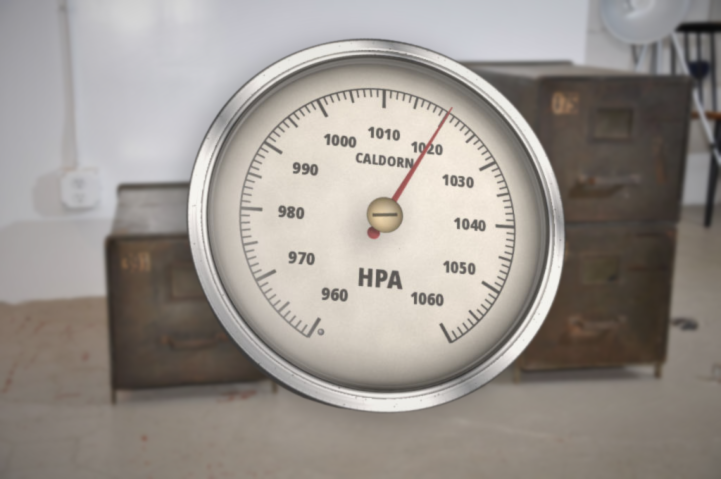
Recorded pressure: 1020 hPa
